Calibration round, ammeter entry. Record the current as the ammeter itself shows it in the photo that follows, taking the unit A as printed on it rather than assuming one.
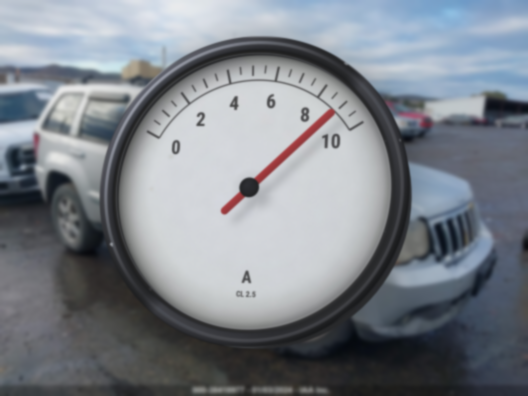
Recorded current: 9 A
